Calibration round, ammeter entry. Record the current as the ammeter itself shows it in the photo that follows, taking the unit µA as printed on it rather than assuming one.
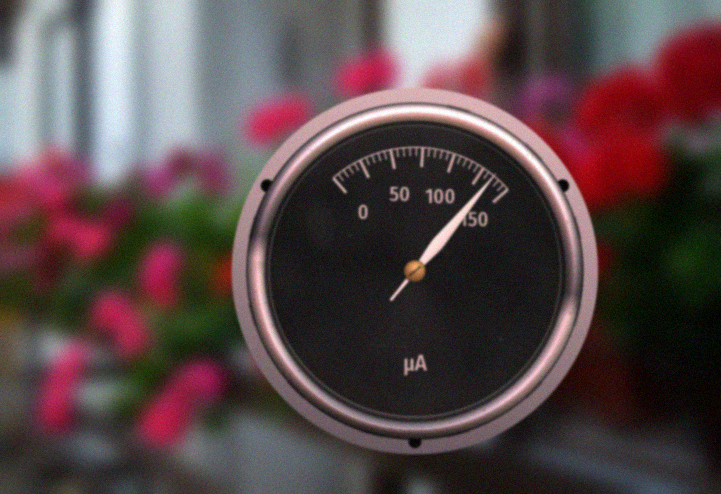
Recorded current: 135 µA
